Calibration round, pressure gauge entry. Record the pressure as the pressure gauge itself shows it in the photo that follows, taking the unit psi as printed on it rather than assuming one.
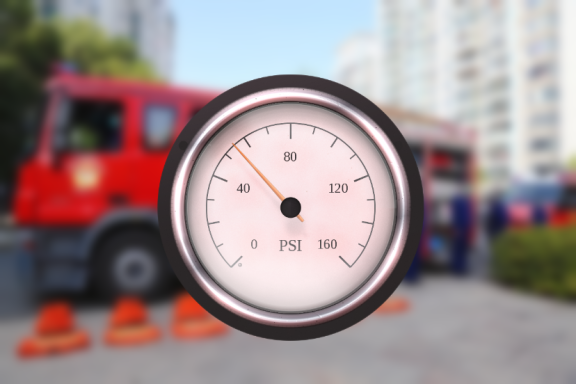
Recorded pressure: 55 psi
